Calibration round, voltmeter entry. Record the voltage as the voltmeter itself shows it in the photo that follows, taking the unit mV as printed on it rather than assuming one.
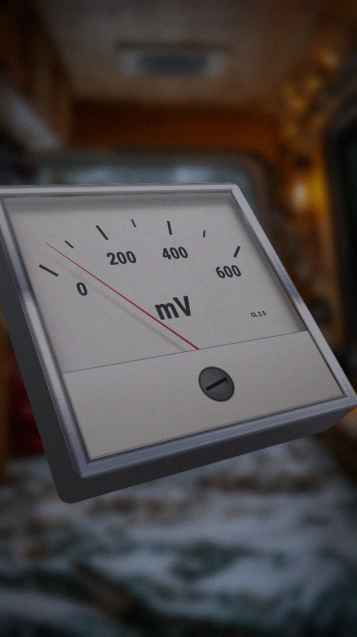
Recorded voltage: 50 mV
